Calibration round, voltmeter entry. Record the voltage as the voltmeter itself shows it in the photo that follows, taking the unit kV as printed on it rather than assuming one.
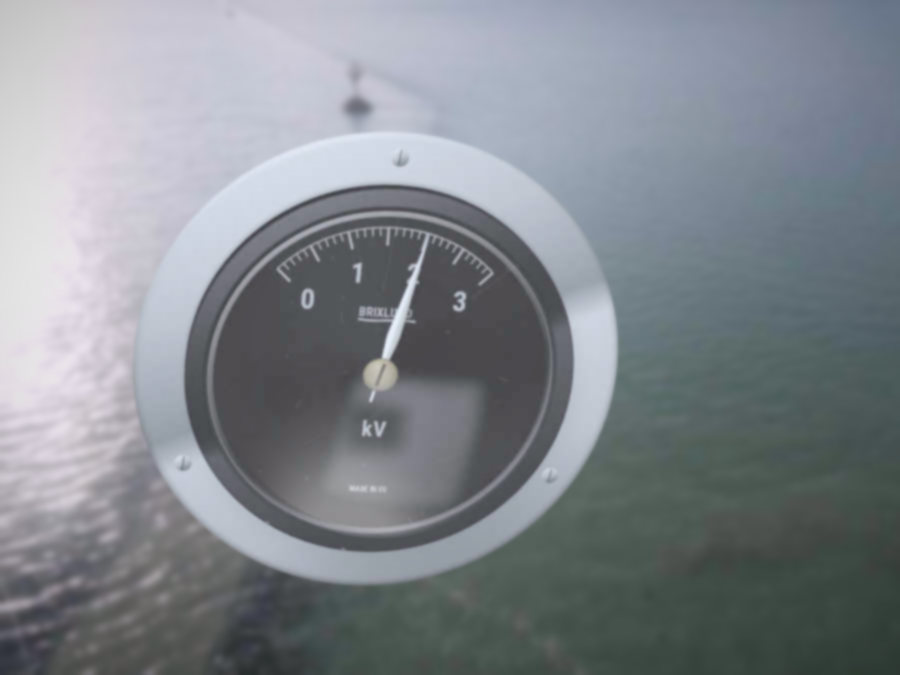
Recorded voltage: 2 kV
